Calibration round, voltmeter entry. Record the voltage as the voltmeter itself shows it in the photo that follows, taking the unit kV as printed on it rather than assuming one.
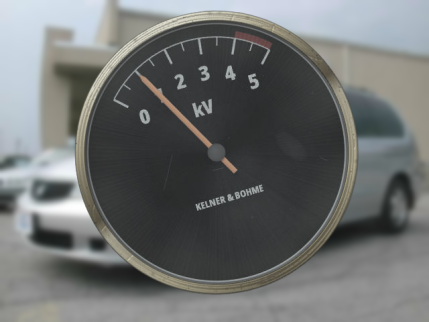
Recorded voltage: 1 kV
